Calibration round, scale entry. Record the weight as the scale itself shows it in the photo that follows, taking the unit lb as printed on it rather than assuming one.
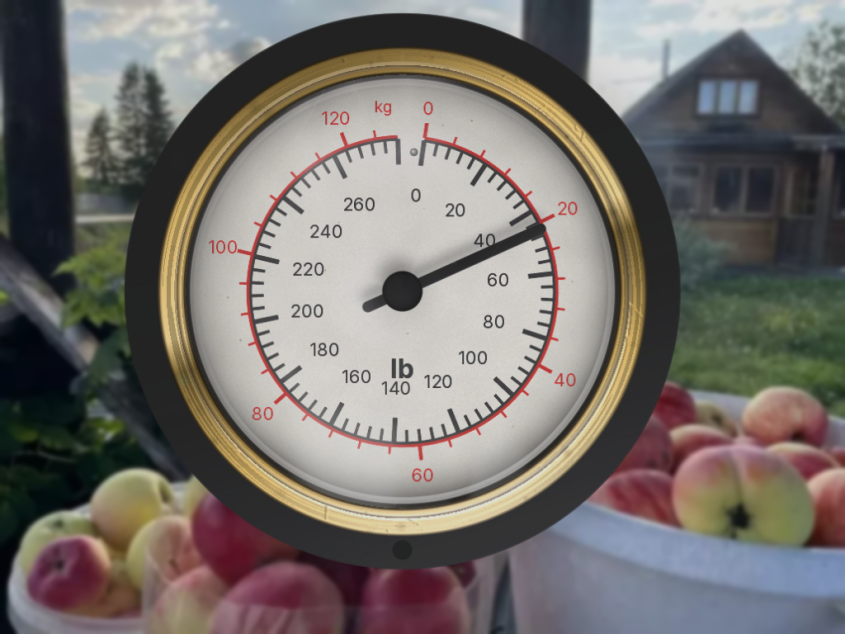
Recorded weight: 46 lb
